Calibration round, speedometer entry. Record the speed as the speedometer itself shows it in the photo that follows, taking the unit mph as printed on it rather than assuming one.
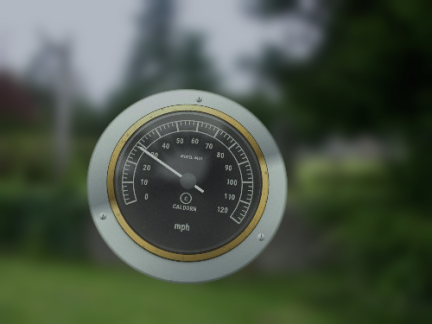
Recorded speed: 28 mph
